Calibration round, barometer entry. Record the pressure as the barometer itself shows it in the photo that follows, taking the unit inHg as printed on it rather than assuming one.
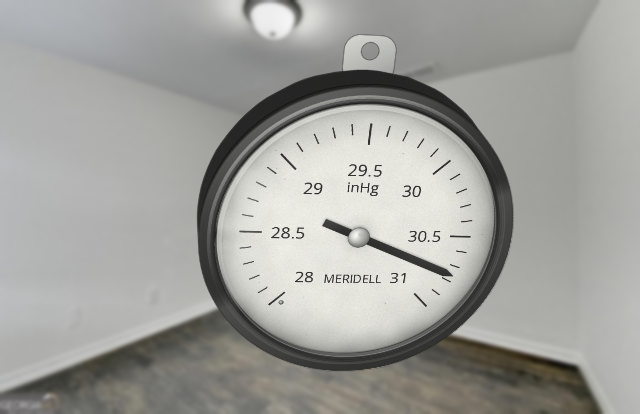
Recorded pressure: 30.75 inHg
